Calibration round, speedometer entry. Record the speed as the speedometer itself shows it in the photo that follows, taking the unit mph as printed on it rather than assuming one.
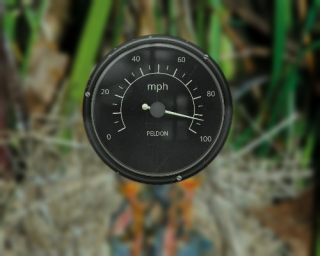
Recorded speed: 92.5 mph
